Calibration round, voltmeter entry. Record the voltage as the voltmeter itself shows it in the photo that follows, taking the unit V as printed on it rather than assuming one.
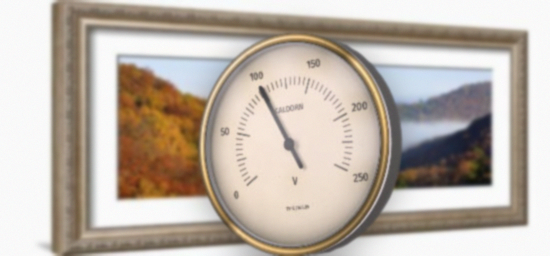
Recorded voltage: 100 V
